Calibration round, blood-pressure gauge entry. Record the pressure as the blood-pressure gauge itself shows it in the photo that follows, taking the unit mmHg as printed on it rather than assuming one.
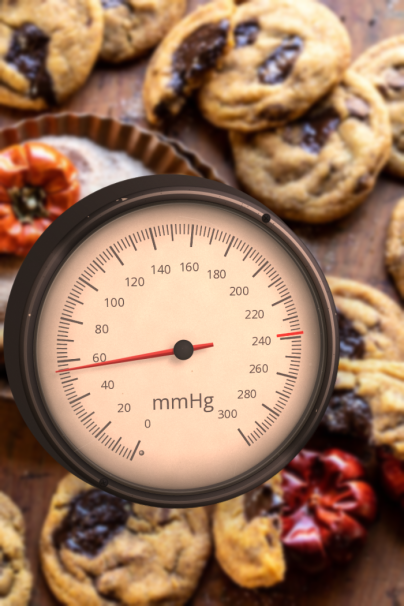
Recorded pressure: 56 mmHg
